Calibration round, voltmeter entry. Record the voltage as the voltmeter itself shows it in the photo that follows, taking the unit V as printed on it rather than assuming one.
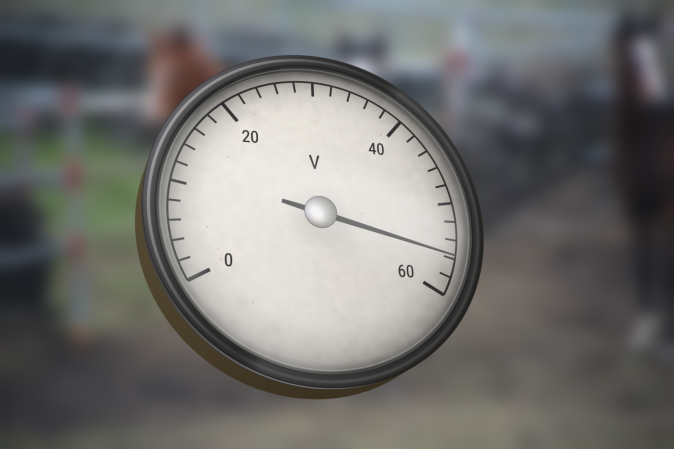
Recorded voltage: 56 V
